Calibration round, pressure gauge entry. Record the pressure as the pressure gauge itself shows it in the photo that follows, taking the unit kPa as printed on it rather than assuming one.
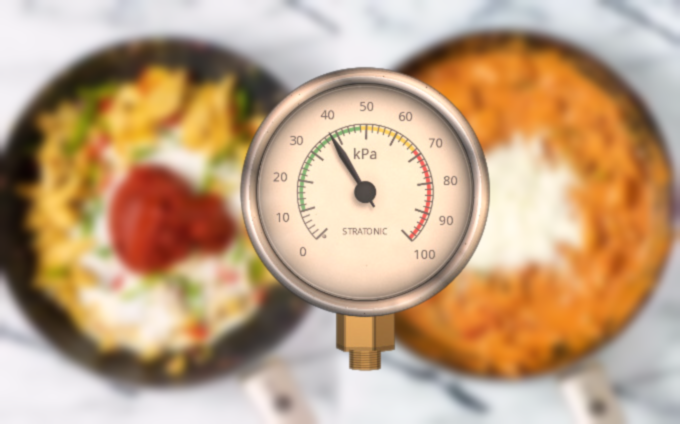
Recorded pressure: 38 kPa
